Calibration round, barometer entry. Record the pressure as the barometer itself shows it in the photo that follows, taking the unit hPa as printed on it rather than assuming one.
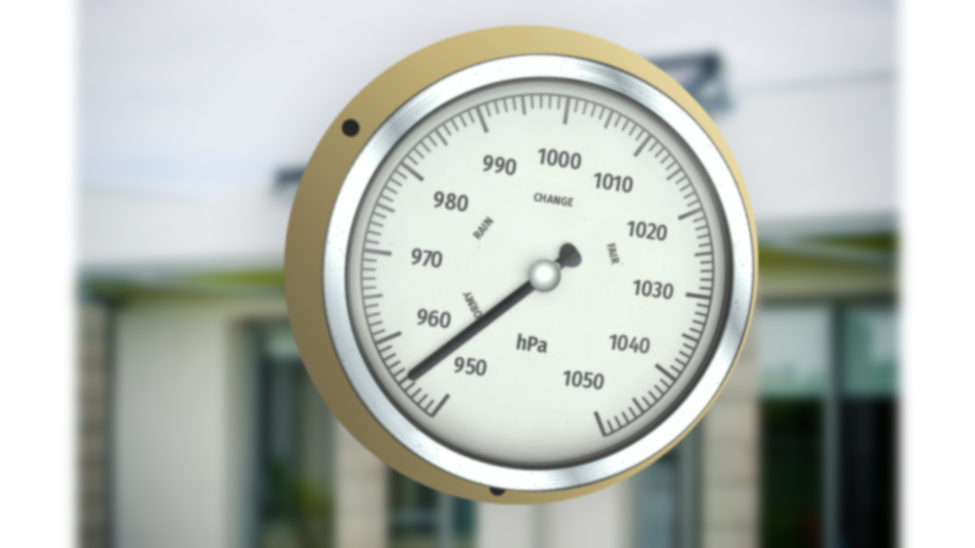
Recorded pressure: 955 hPa
